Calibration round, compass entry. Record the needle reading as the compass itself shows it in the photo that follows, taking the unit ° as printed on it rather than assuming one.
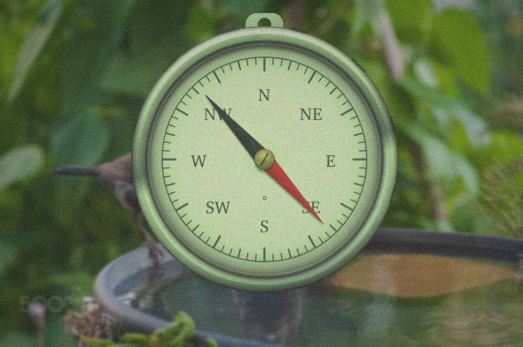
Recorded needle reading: 137.5 °
